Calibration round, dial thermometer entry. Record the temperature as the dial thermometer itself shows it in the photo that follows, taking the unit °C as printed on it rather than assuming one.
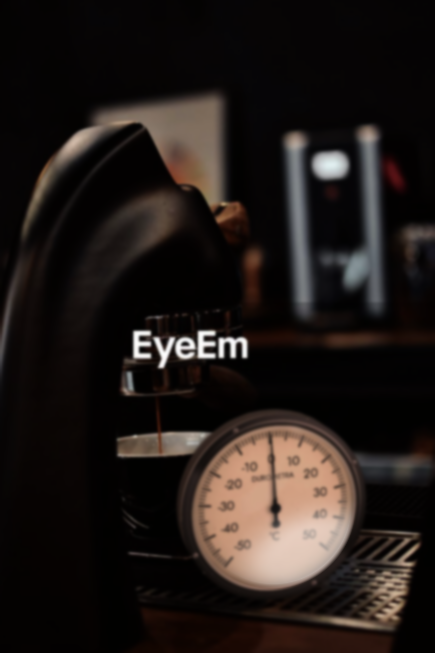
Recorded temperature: 0 °C
